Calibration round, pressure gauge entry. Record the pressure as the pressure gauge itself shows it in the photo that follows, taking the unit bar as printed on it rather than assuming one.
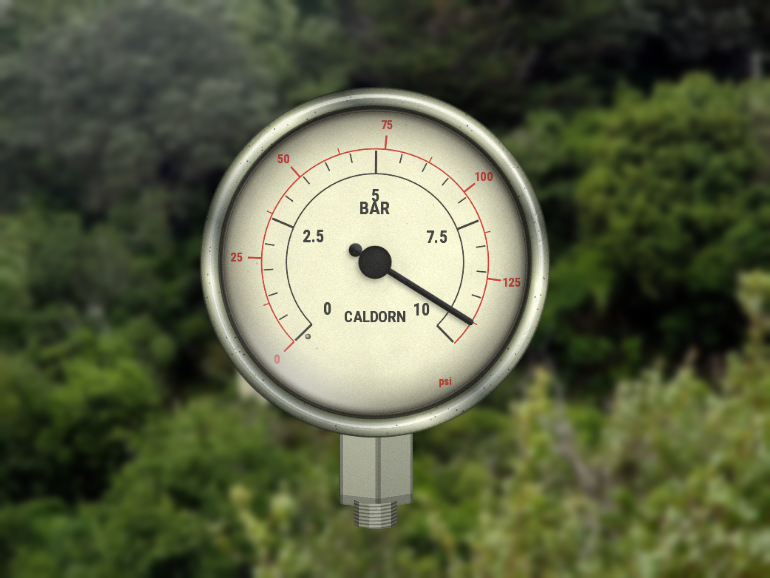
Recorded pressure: 9.5 bar
